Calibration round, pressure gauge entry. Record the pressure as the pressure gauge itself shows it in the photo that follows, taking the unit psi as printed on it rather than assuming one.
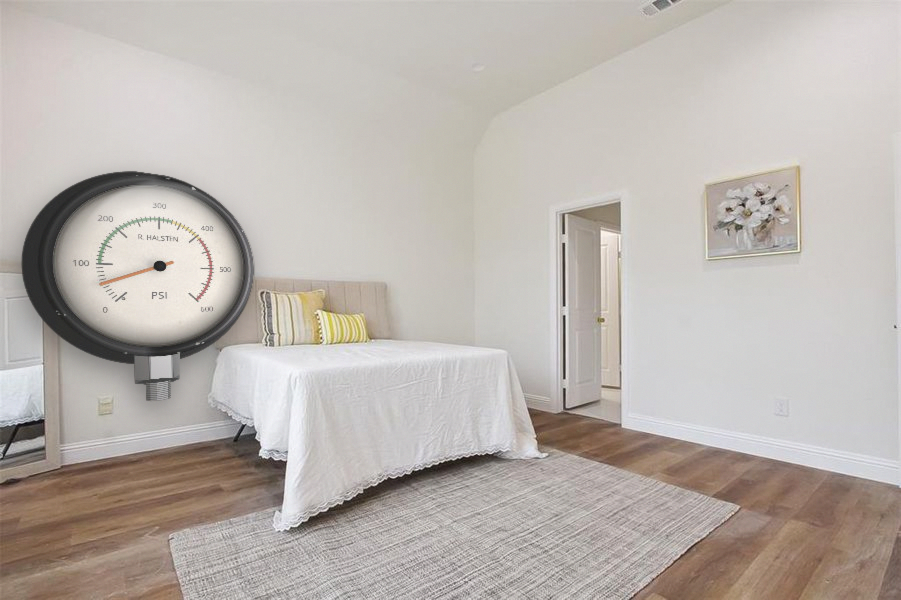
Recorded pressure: 50 psi
